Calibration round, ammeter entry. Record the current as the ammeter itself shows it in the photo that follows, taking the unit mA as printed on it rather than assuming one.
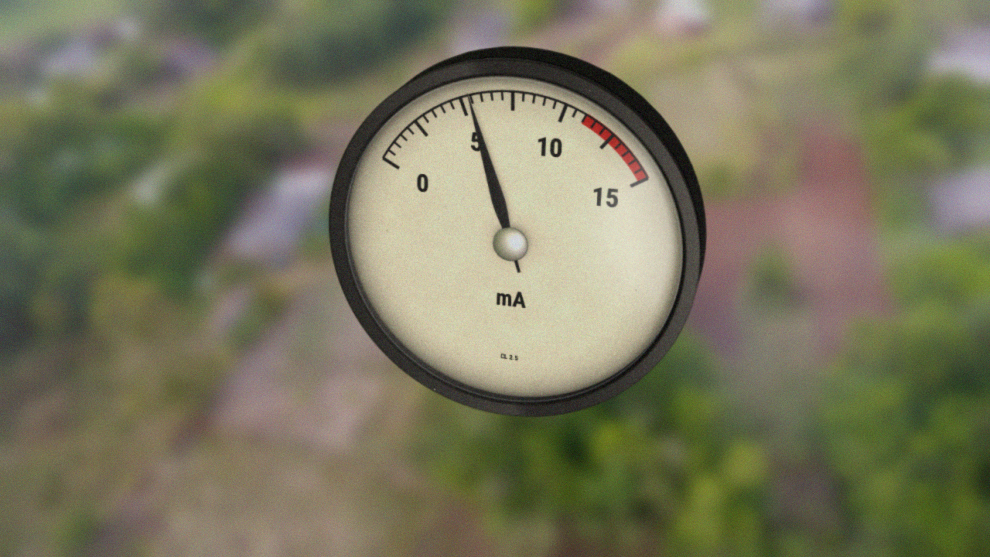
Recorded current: 5.5 mA
